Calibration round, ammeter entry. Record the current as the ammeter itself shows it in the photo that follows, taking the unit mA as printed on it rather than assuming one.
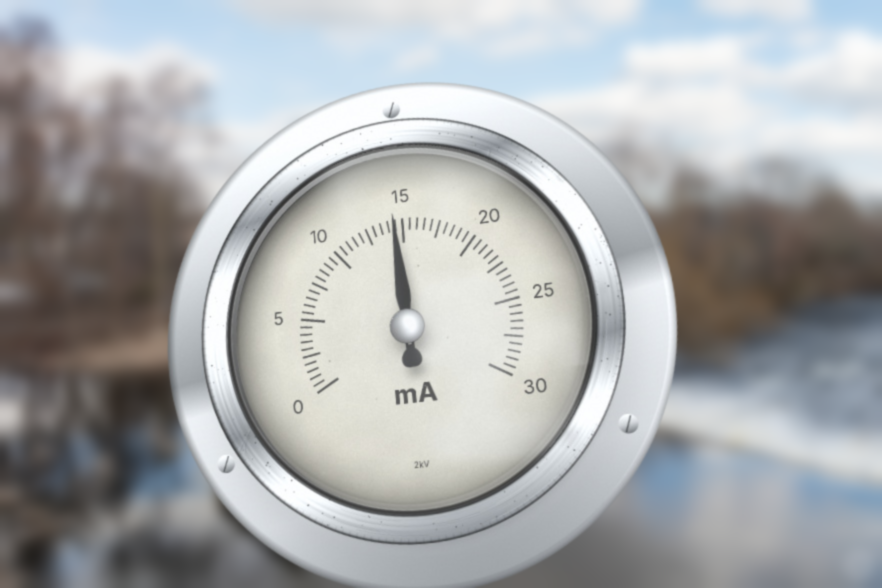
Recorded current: 14.5 mA
